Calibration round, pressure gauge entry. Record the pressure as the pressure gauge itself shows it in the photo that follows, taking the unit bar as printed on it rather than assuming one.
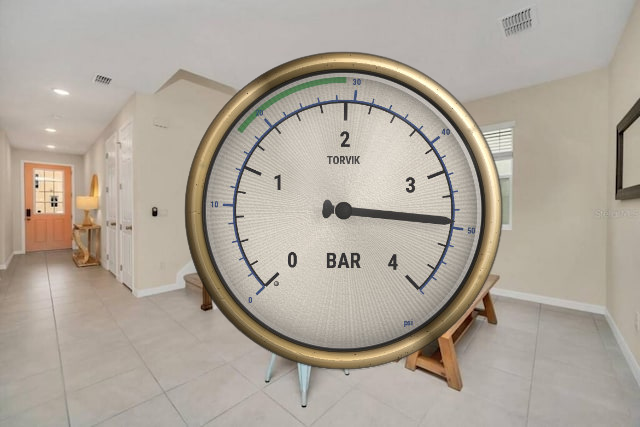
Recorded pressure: 3.4 bar
